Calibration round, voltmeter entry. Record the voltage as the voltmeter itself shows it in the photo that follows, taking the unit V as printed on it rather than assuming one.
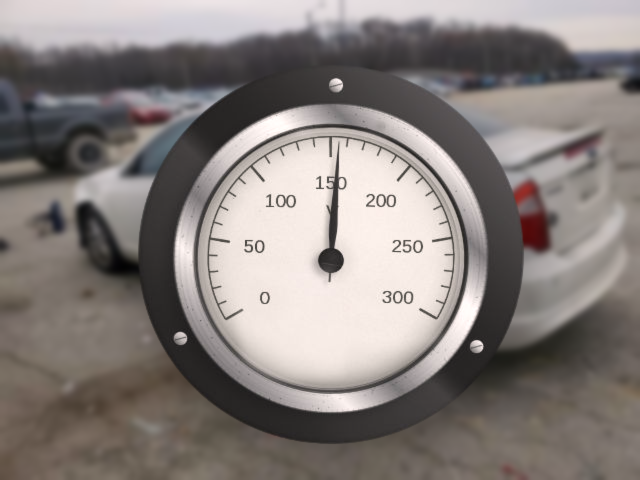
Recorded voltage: 155 V
